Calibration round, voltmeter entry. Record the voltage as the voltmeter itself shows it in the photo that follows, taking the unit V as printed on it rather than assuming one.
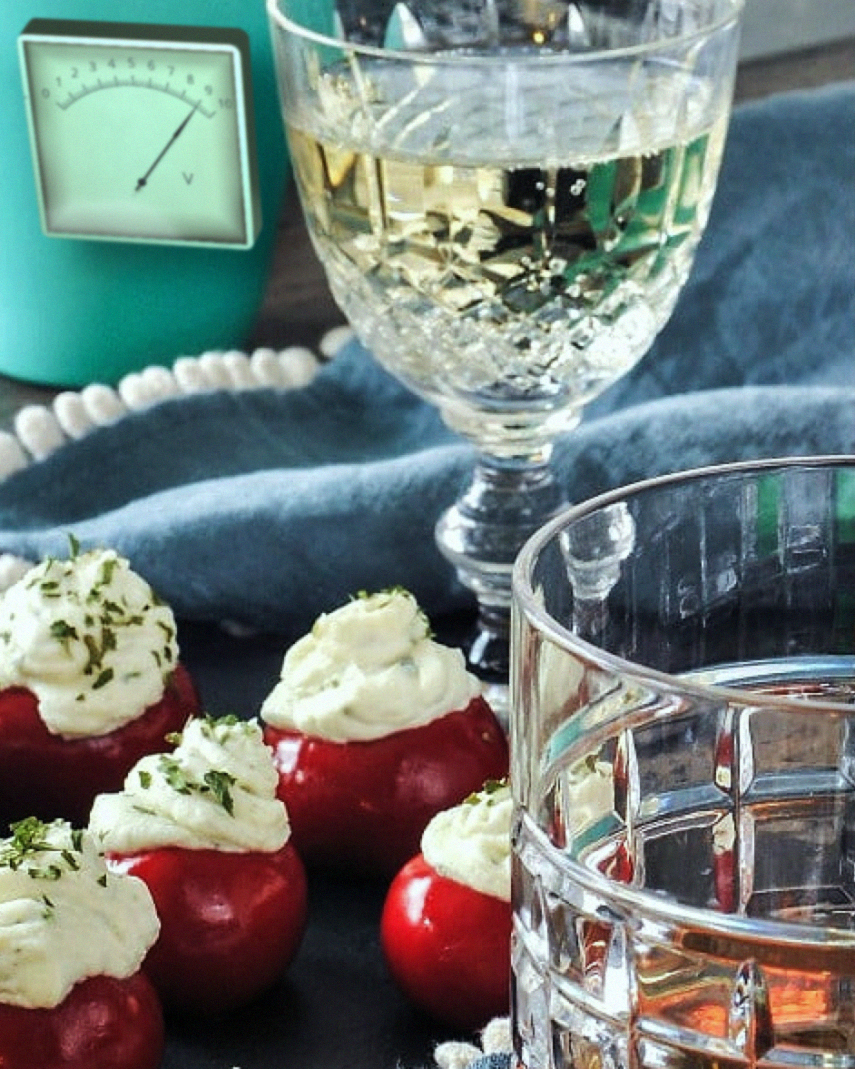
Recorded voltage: 9 V
